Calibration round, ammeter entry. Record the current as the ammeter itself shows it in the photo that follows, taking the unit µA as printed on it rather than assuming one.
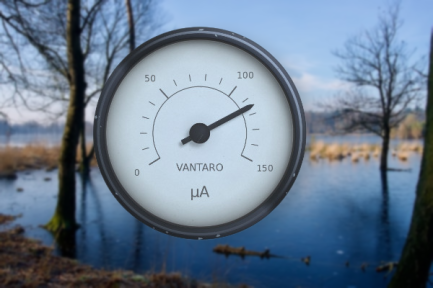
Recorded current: 115 µA
